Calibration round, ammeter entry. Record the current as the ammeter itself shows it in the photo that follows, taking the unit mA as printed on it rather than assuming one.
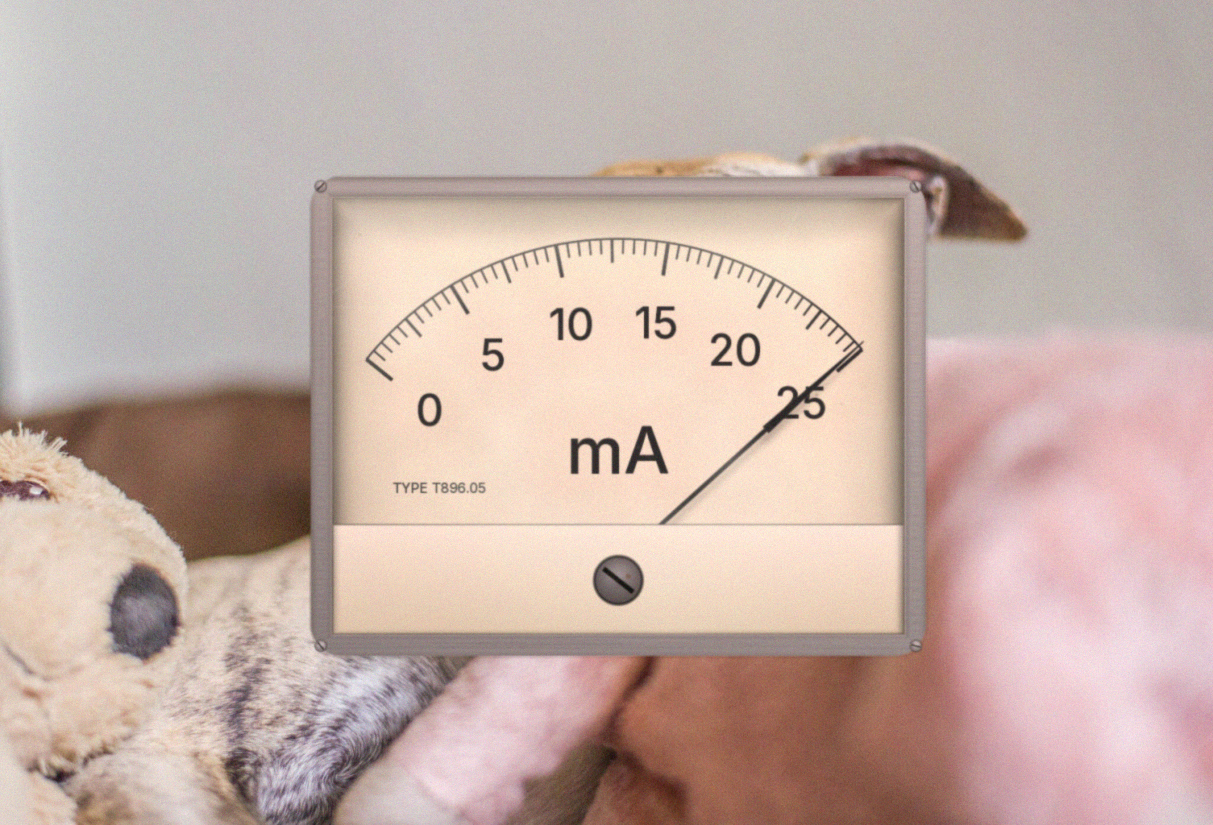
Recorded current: 24.75 mA
